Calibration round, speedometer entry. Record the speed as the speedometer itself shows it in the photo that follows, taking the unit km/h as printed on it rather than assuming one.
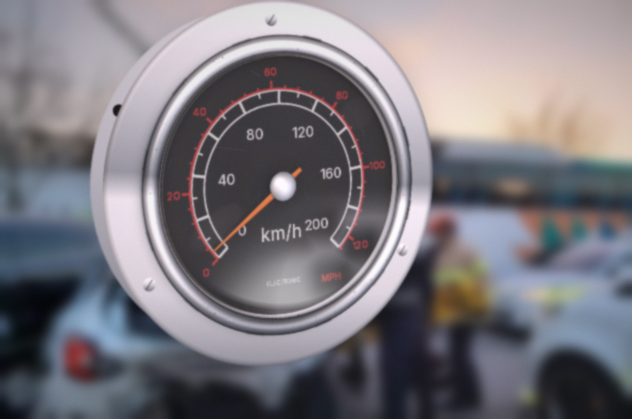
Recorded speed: 5 km/h
